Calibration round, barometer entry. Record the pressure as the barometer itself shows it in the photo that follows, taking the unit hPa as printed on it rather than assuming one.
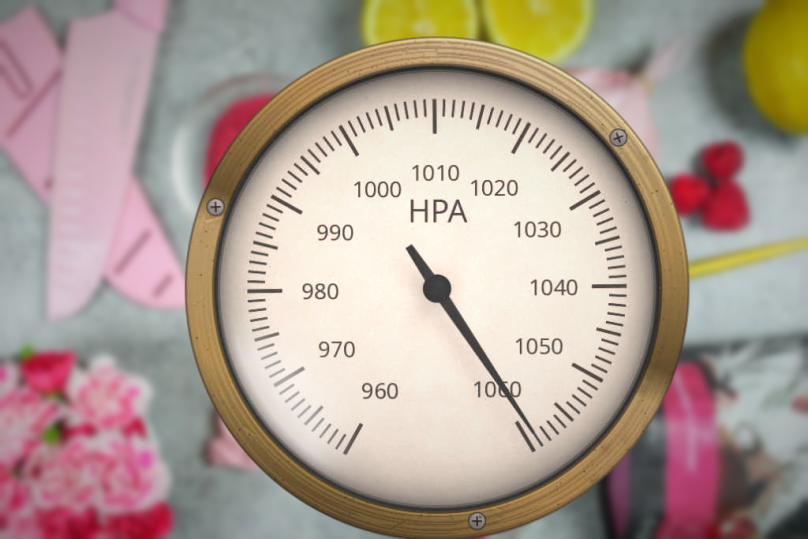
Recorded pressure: 1059 hPa
